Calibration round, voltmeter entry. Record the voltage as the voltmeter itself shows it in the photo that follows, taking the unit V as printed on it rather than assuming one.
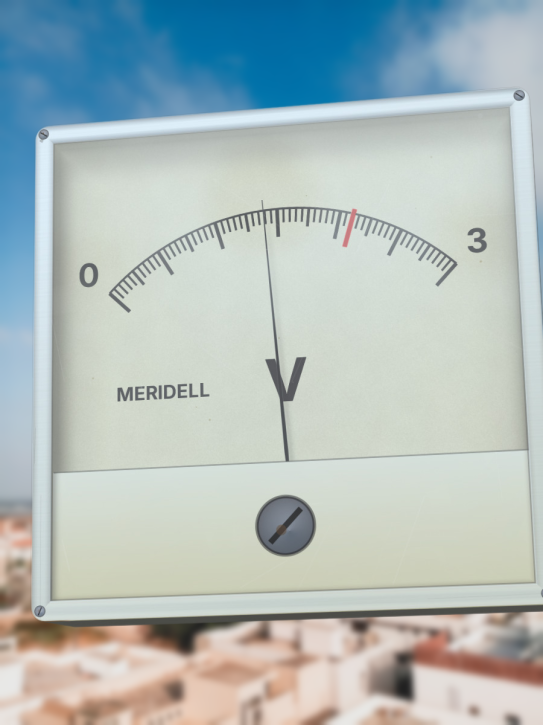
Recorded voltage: 1.4 V
